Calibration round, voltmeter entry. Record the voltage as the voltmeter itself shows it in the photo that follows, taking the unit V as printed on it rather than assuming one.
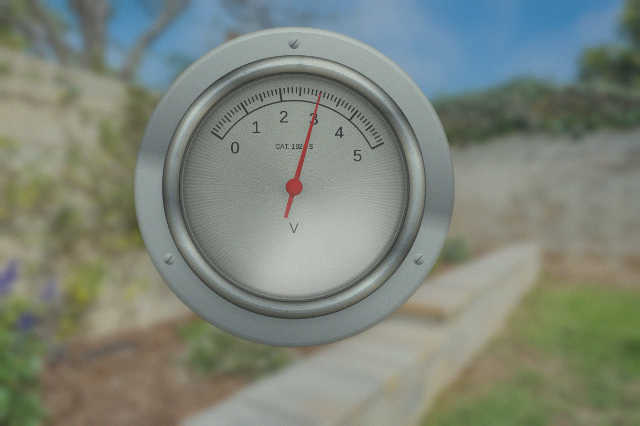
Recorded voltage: 3 V
